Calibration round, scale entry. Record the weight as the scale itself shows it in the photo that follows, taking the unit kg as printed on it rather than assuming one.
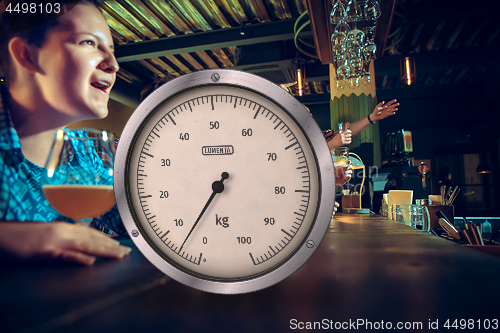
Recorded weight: 5 kg
